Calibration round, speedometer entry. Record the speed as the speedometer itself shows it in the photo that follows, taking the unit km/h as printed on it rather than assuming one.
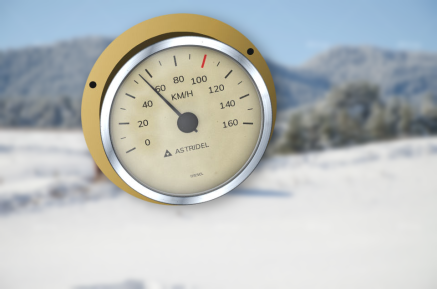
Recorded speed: 55 km/h
